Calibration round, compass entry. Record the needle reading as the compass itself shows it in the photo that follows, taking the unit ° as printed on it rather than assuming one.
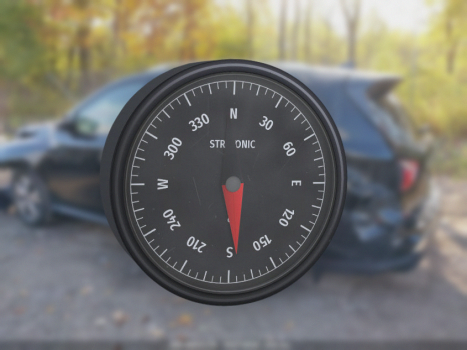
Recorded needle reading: 175 °
